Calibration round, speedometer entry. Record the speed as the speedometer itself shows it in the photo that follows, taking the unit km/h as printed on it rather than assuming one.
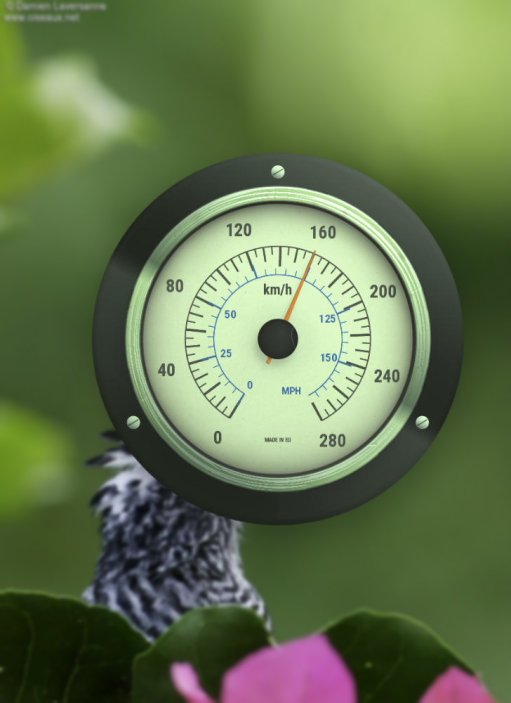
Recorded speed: 160 km/h
